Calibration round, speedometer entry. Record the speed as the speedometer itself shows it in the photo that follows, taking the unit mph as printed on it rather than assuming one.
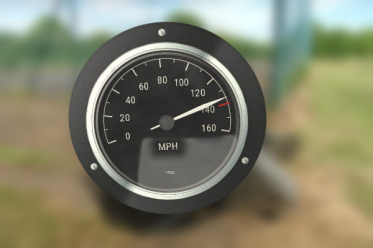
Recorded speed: 135 mph
